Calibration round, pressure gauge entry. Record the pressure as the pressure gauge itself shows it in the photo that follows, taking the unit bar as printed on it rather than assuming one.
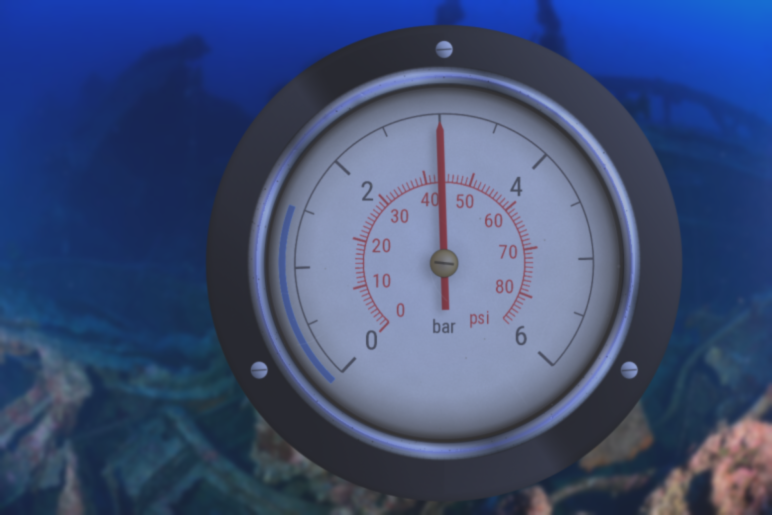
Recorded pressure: 3 bar
